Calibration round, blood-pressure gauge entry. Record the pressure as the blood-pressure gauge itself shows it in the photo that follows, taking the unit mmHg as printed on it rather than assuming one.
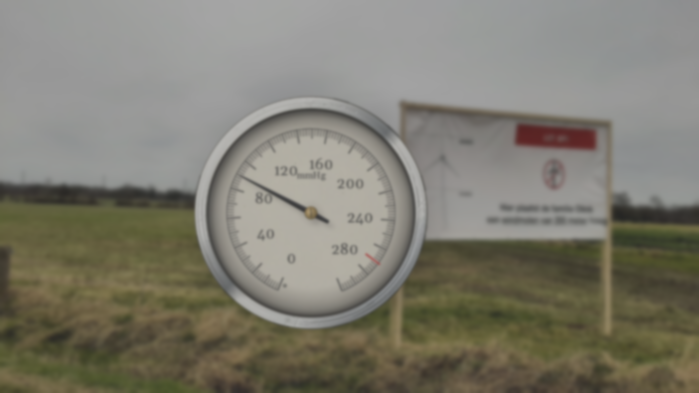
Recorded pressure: 90 mmHg
